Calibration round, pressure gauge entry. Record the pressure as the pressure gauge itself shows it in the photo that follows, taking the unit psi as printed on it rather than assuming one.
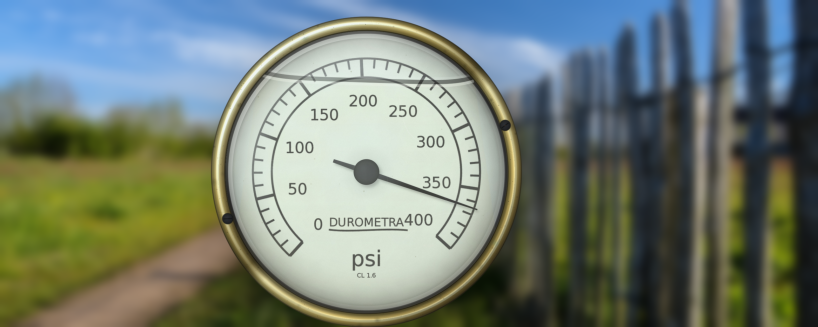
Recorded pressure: 365 psi
